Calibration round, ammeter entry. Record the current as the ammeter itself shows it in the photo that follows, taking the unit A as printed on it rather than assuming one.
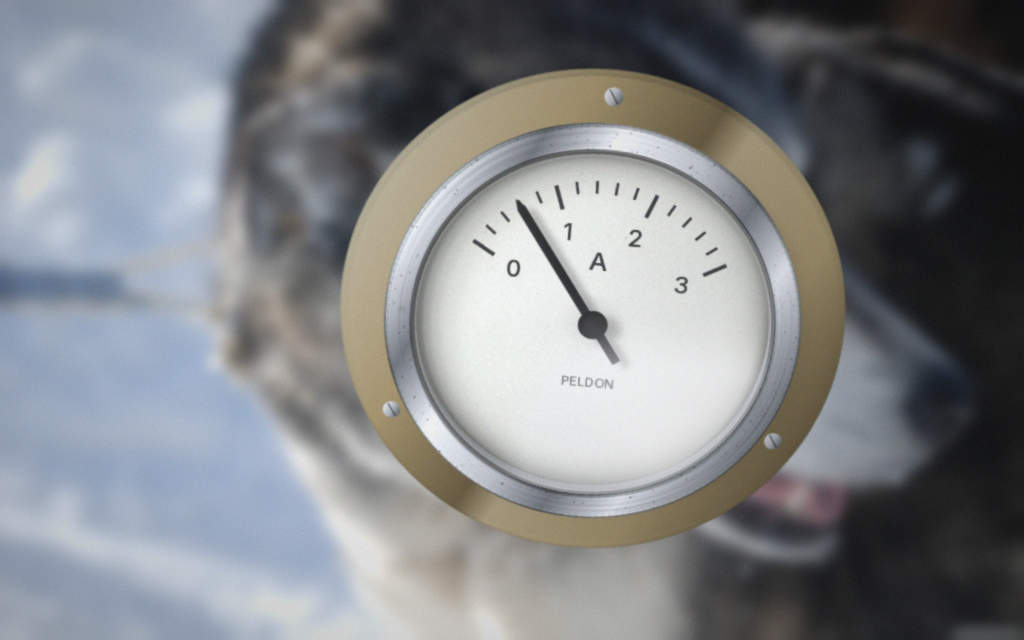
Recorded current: 0.6 A
